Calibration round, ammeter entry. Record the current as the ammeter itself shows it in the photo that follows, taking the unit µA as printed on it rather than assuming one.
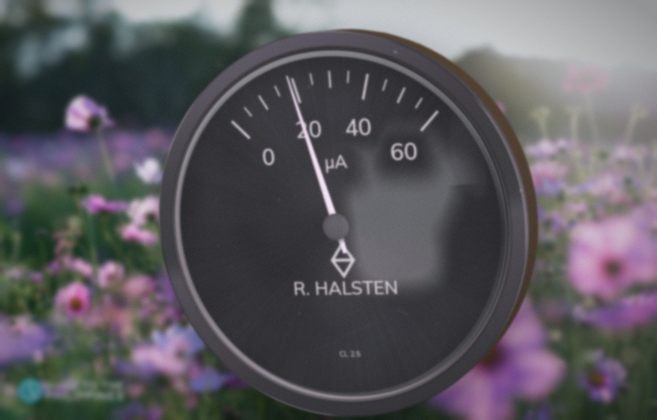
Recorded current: 20 µA
